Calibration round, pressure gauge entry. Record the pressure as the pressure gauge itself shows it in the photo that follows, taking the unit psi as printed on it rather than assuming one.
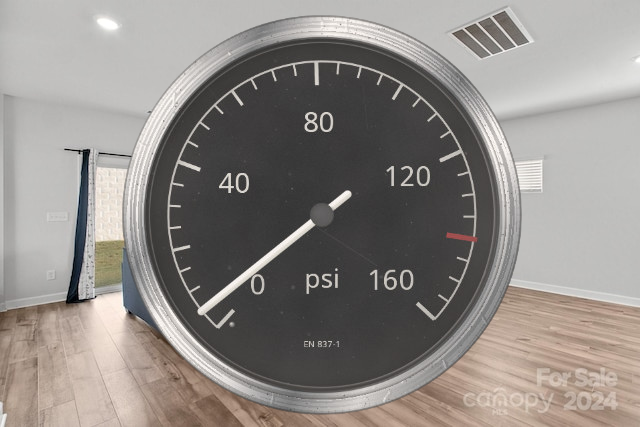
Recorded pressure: 5 psi
